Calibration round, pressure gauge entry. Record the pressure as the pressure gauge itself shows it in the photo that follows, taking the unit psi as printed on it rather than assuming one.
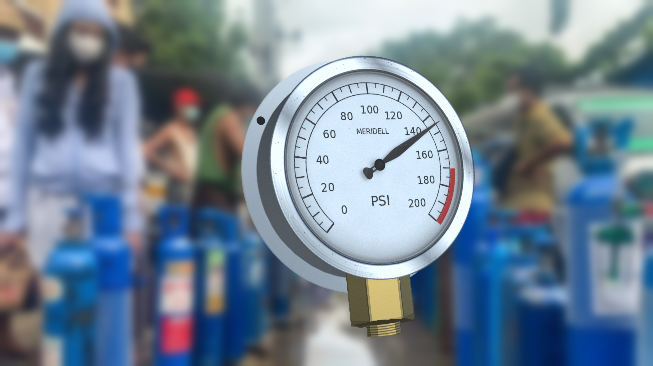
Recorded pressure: 145 psi
